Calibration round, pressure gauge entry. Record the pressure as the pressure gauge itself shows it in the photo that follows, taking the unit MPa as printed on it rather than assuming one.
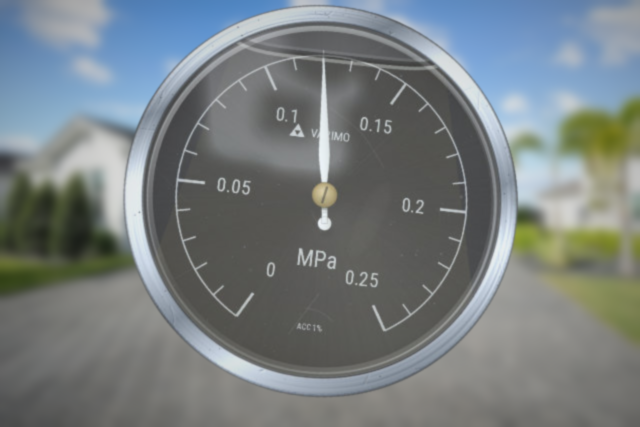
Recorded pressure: 0.12 MPa
